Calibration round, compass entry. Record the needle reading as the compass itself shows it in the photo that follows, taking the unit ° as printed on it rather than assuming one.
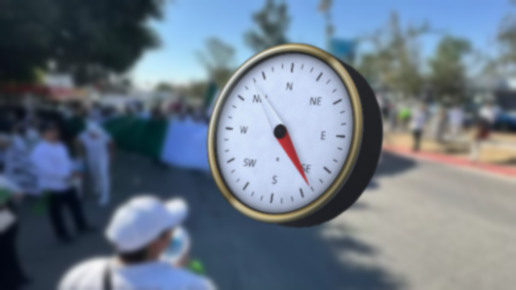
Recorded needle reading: 140 °
